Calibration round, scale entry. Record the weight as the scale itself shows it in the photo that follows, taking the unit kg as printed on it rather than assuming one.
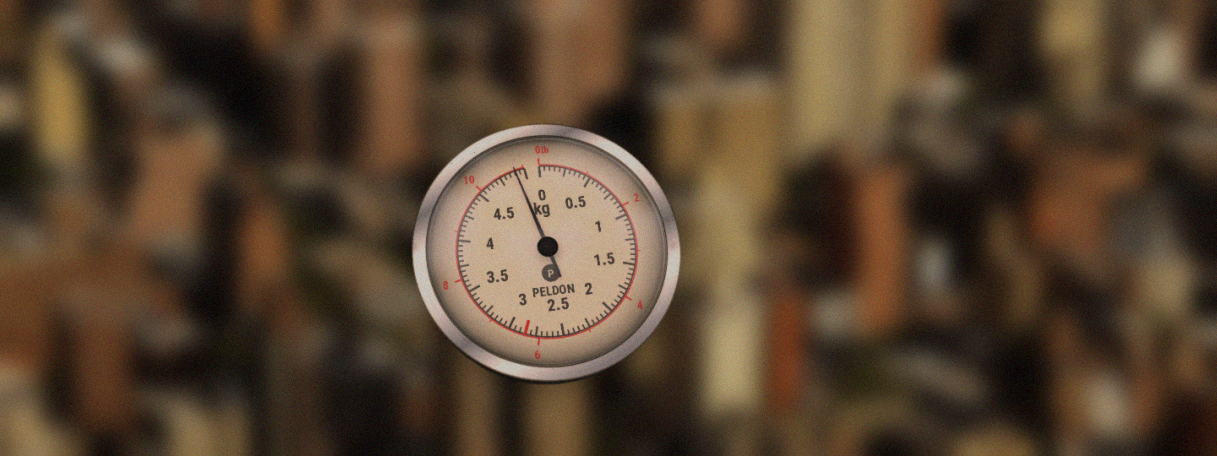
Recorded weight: 4.9 kg
